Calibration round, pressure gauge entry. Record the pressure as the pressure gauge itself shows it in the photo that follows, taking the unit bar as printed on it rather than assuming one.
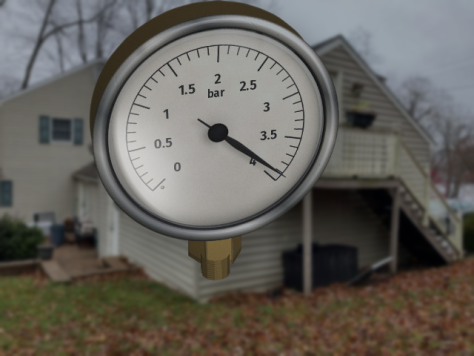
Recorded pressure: 3.9 bar
